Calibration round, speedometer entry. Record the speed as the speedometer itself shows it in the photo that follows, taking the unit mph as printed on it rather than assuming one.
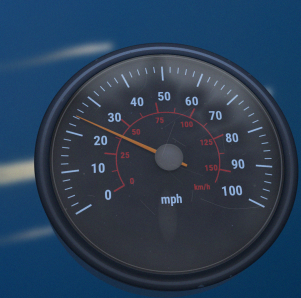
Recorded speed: 24 mph
